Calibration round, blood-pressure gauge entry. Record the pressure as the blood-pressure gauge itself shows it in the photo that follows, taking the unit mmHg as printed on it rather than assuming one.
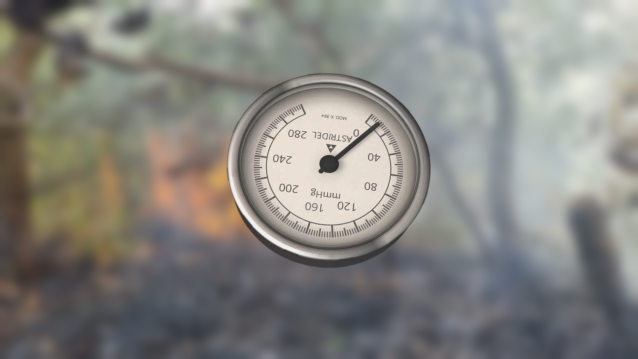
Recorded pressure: 10 mmHg
